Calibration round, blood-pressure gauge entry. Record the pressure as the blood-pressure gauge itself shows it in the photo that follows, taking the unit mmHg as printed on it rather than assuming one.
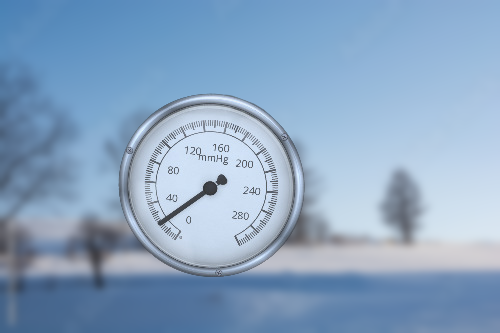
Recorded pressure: 20 mmHg
